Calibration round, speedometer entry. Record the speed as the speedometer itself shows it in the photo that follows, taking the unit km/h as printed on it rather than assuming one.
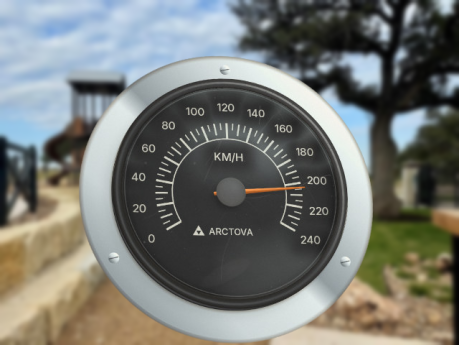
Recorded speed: 205 km/h
